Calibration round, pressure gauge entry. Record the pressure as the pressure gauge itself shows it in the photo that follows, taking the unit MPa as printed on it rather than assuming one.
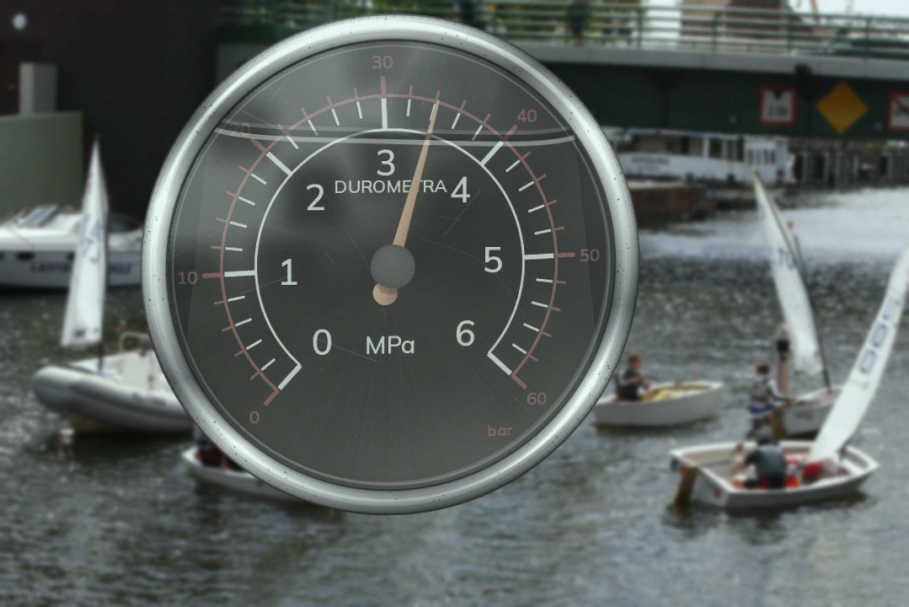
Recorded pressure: 3.4 MPa
